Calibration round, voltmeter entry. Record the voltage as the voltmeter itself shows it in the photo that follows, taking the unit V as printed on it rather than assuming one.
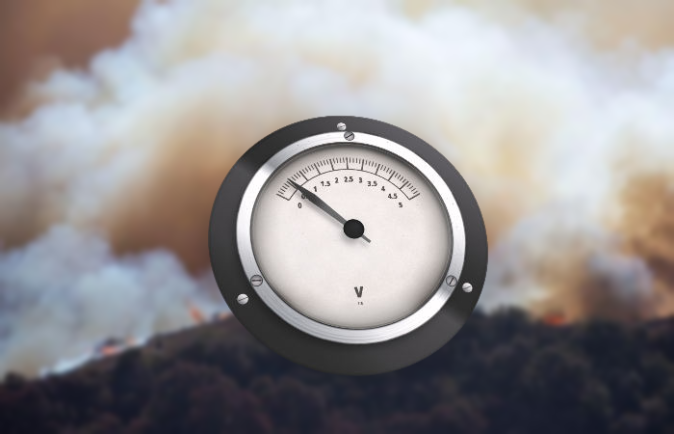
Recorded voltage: 0.5 V
